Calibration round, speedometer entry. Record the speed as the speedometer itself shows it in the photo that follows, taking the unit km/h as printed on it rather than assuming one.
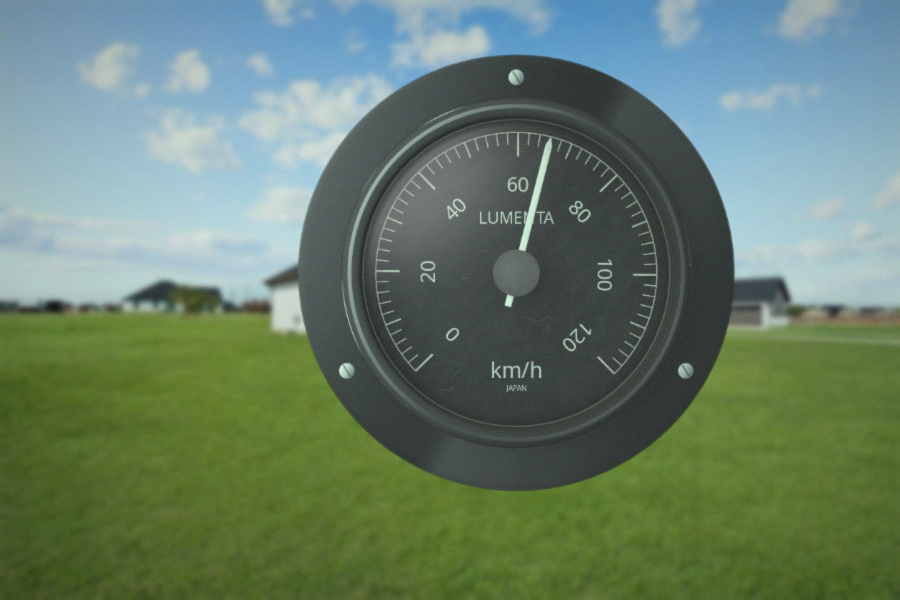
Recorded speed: 66 km/h
